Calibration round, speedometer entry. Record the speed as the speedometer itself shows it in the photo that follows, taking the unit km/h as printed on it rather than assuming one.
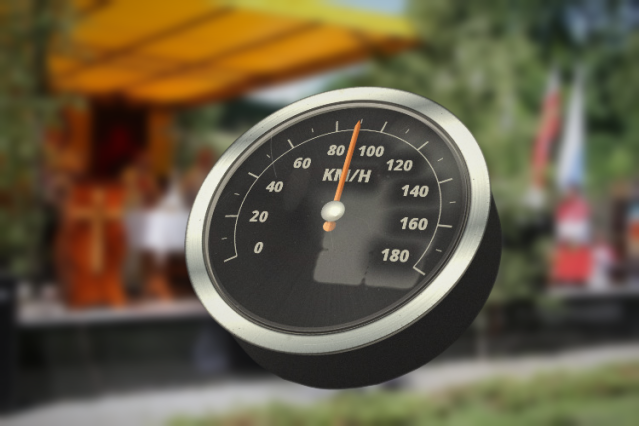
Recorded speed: 90 km/h
